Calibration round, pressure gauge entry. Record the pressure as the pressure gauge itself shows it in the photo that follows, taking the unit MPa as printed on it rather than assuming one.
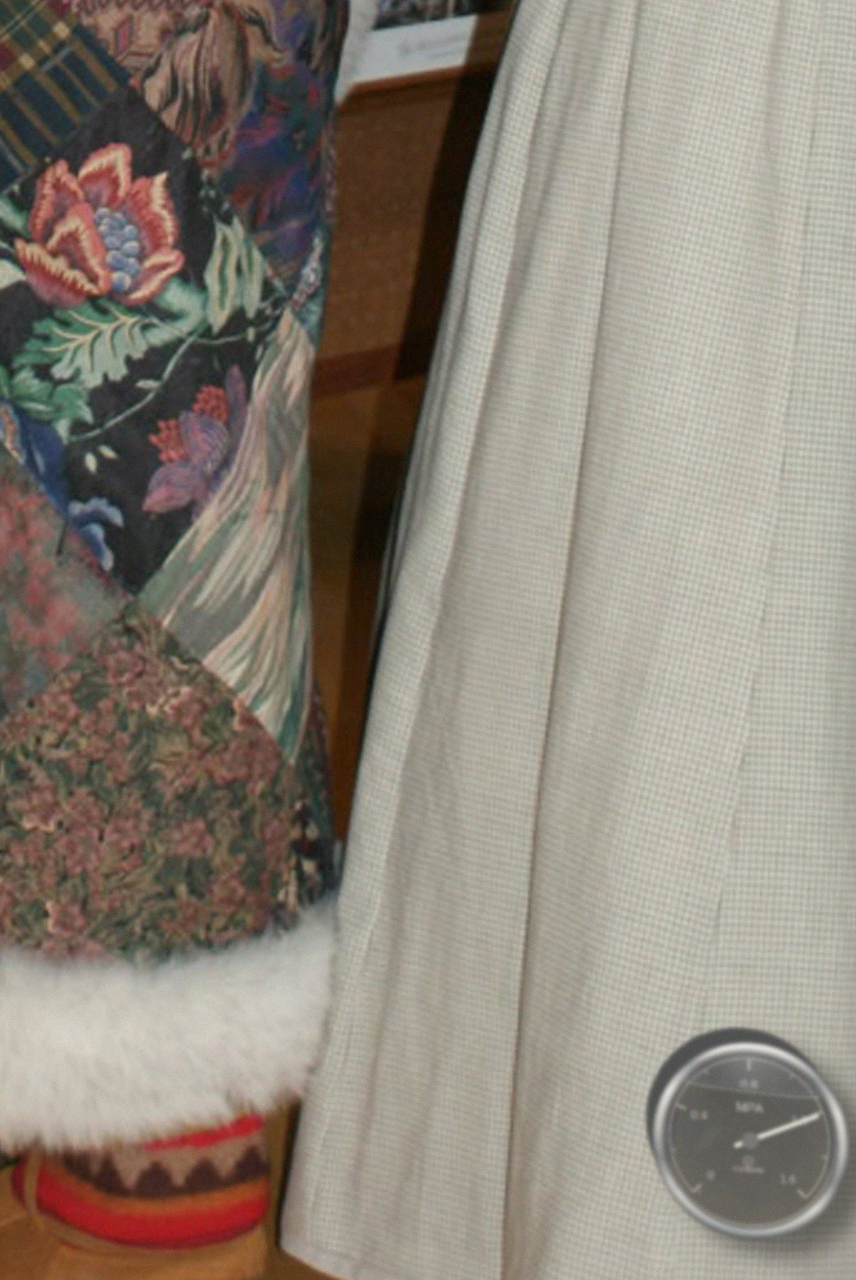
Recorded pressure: 1.2 MPa
